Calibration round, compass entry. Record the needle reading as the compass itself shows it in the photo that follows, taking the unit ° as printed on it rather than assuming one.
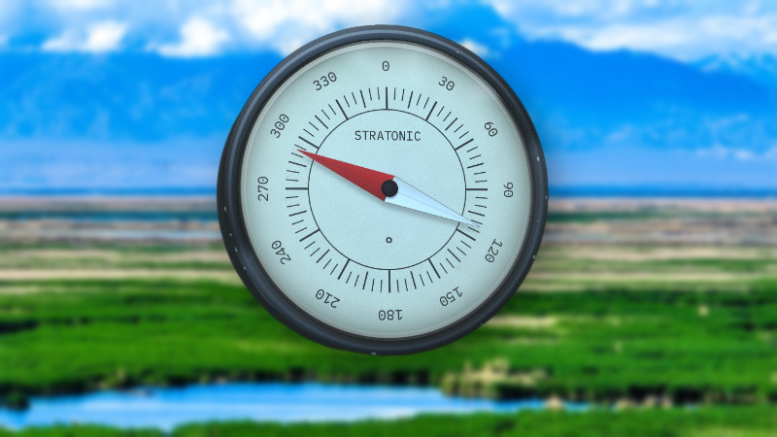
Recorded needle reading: 292.5 °
